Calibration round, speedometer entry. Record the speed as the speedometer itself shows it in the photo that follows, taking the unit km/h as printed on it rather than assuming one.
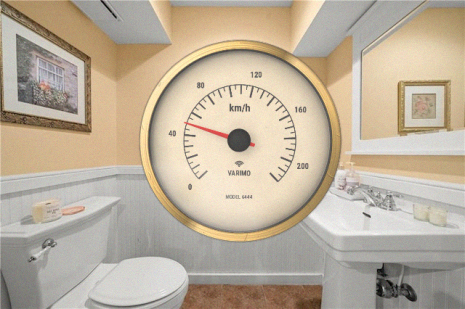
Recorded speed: 50 km/h
